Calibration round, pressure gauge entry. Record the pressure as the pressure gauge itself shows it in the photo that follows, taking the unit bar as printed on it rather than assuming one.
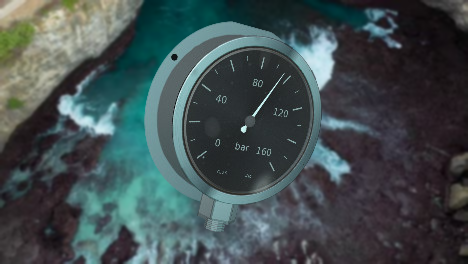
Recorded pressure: 95 bar
